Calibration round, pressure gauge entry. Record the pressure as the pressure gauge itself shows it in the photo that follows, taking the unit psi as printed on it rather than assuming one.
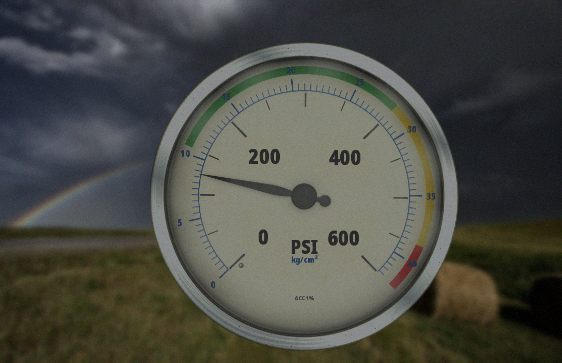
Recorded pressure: 125 psi
